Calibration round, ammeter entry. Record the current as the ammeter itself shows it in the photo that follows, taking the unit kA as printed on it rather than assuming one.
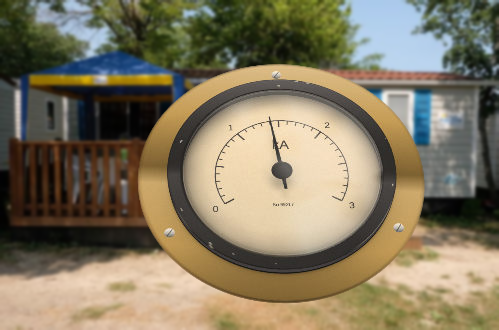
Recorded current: 1.4 kA
